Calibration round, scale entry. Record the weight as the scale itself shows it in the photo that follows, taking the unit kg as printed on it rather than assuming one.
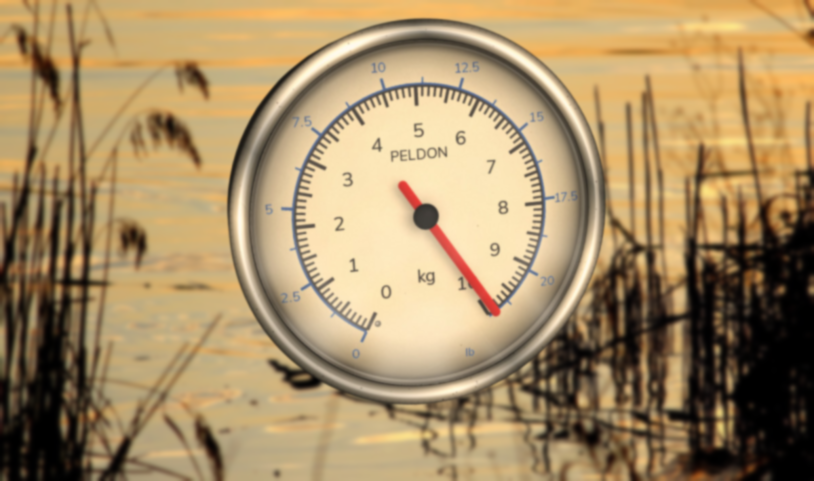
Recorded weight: 9.9 kg
